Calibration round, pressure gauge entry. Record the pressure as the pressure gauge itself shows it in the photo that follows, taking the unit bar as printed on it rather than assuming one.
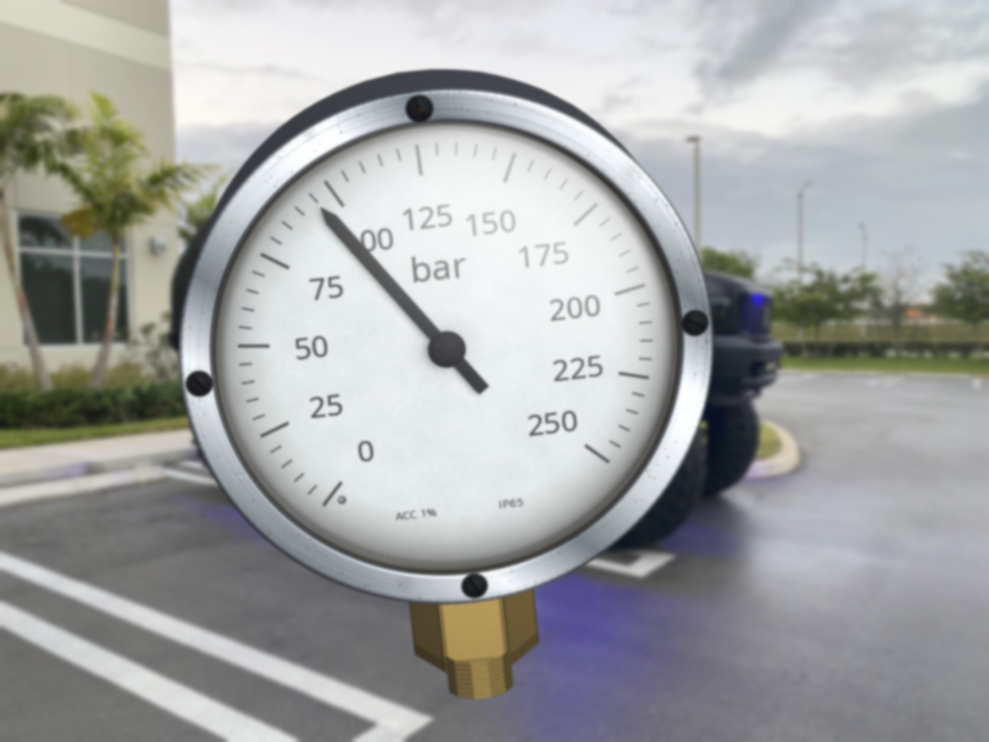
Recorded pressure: 95 bar
